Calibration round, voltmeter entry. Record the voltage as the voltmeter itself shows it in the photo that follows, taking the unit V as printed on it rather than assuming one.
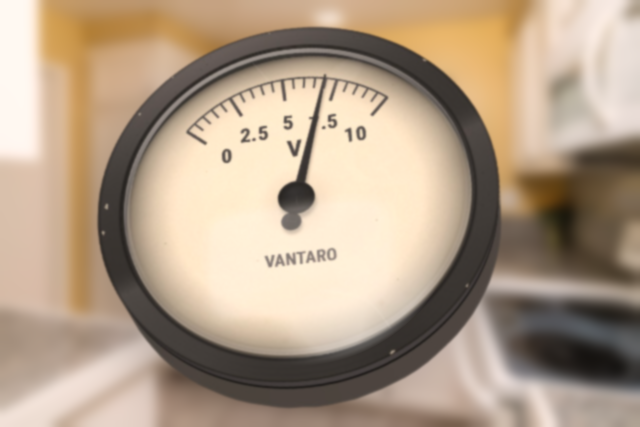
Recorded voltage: 7 V
